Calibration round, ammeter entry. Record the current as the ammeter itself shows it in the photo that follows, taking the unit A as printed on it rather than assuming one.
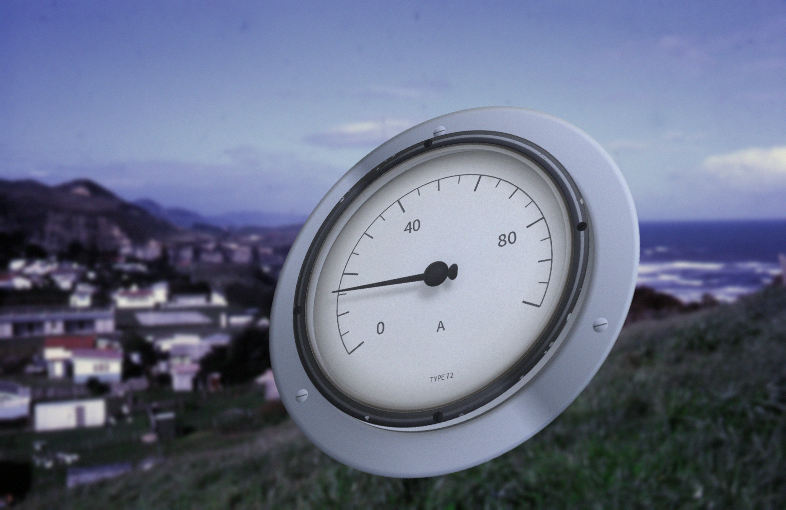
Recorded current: 15 A
